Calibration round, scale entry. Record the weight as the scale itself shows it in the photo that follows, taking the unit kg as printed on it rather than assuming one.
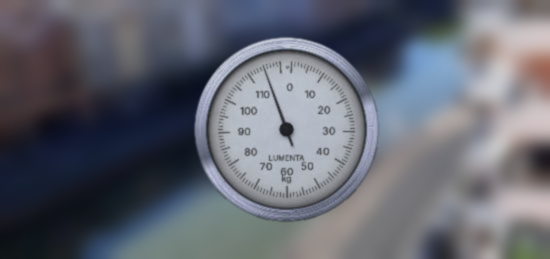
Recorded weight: 115 kg
